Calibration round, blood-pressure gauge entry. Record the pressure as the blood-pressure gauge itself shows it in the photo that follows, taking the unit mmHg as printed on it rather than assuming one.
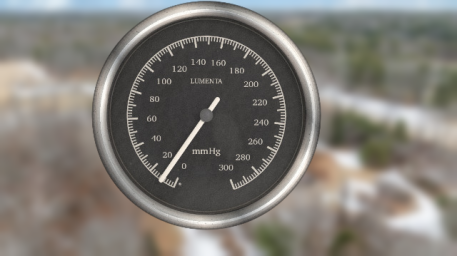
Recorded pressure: 10 mmHg
